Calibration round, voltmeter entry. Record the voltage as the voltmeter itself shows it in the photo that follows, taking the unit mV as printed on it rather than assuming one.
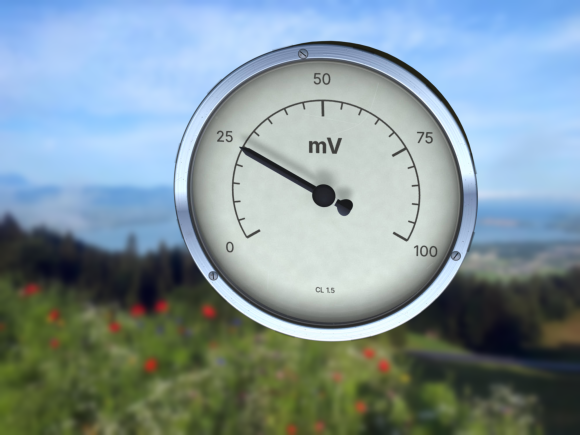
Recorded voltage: 25 mV
